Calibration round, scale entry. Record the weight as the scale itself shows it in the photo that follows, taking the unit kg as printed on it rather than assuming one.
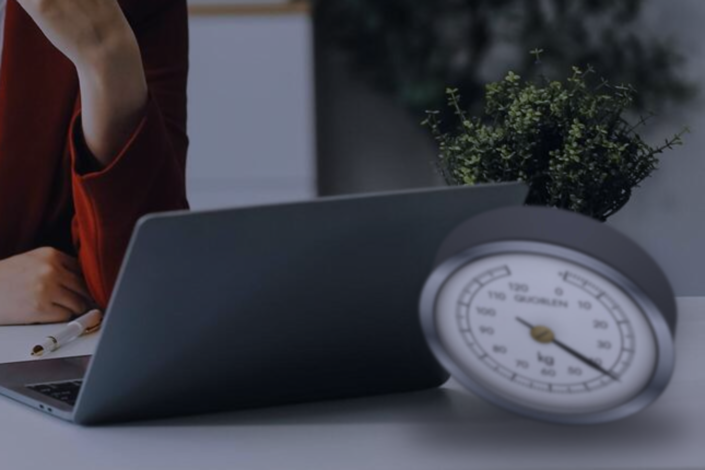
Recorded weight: 40 kg
